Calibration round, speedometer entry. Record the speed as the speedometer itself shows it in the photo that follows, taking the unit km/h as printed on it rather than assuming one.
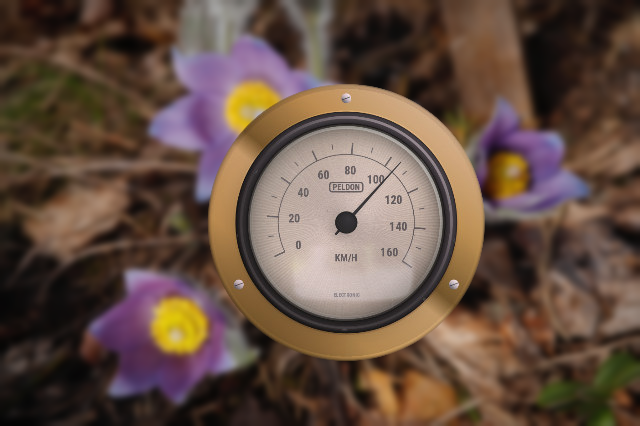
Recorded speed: 105 km/h
